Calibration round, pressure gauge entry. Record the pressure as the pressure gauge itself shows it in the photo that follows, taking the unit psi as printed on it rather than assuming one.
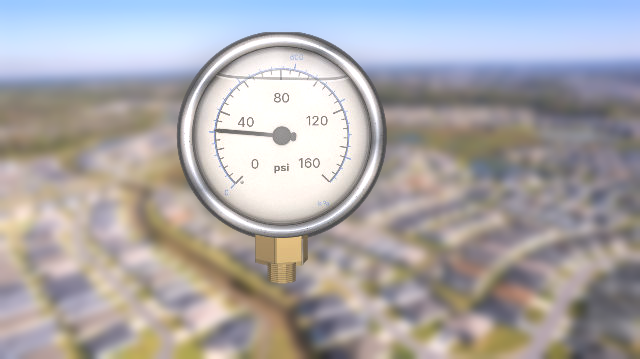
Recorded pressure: 30 psi
